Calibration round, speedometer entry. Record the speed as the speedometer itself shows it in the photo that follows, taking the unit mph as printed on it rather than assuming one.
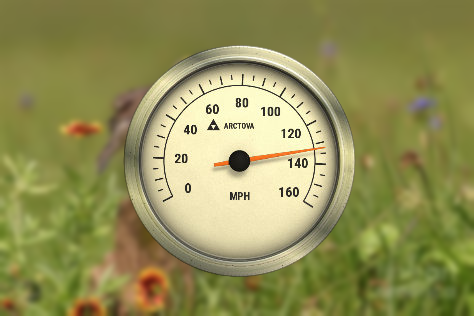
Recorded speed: 132.5 mph
